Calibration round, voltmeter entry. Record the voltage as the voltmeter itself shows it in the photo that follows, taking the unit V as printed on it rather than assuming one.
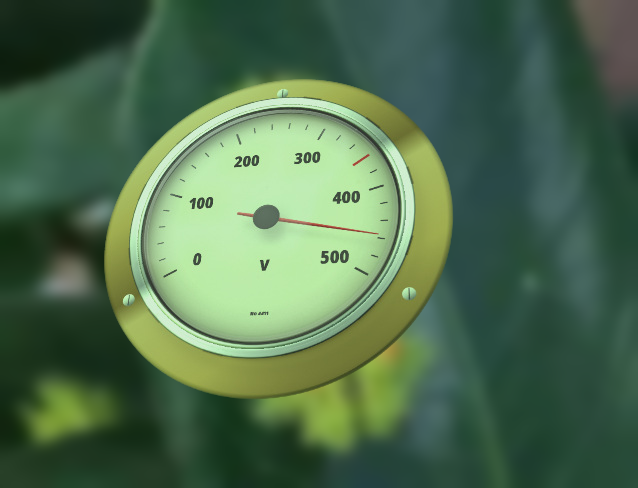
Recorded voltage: 460 V
